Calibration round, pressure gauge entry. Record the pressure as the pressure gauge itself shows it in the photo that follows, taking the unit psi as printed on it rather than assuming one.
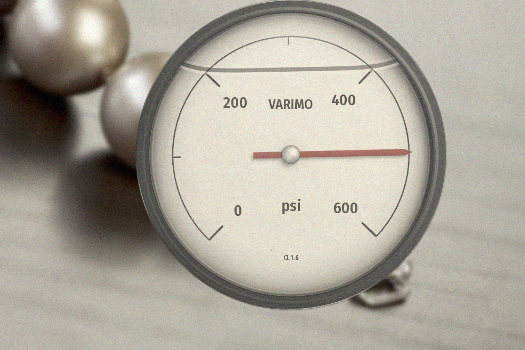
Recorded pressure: 500 psi
